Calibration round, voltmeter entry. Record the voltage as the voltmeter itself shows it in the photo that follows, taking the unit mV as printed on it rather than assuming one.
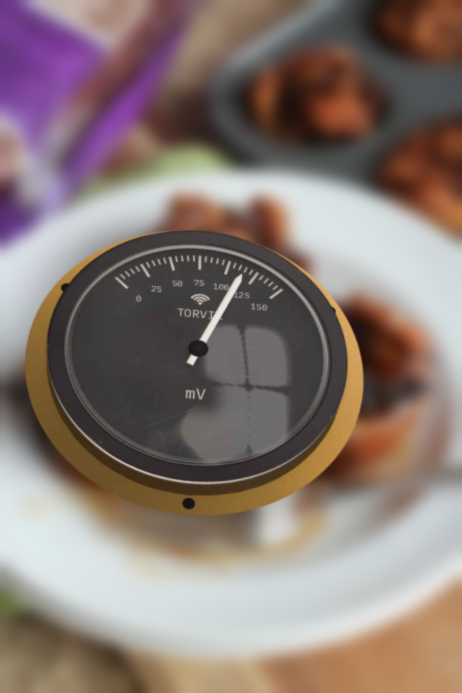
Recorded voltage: 115 mV
